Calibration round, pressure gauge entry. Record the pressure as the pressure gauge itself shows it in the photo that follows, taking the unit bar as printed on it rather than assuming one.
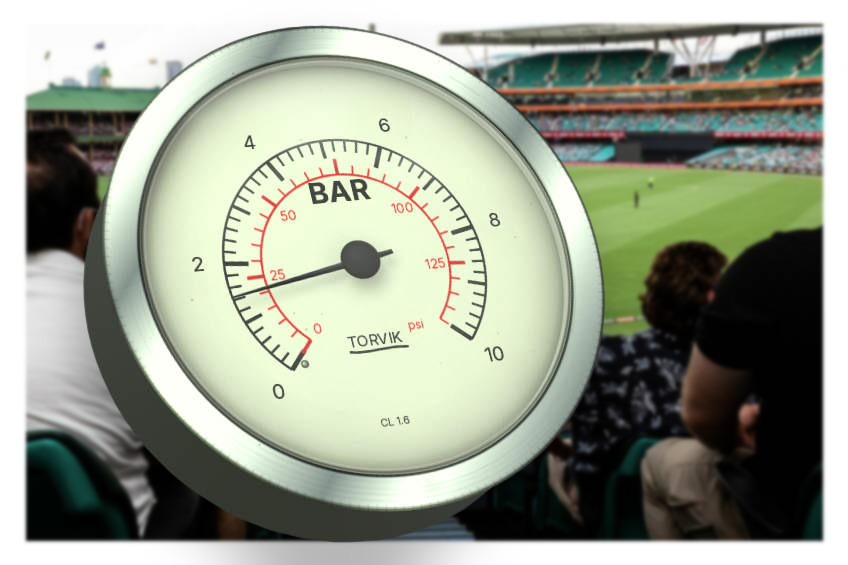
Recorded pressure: 1.4 bar
